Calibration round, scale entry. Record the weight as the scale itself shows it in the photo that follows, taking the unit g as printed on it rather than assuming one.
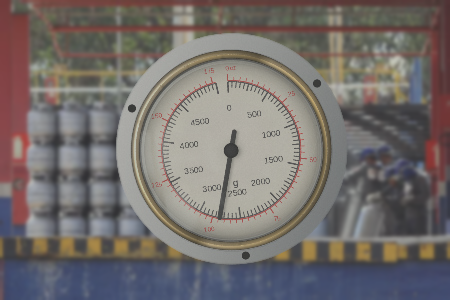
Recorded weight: 2750 g
